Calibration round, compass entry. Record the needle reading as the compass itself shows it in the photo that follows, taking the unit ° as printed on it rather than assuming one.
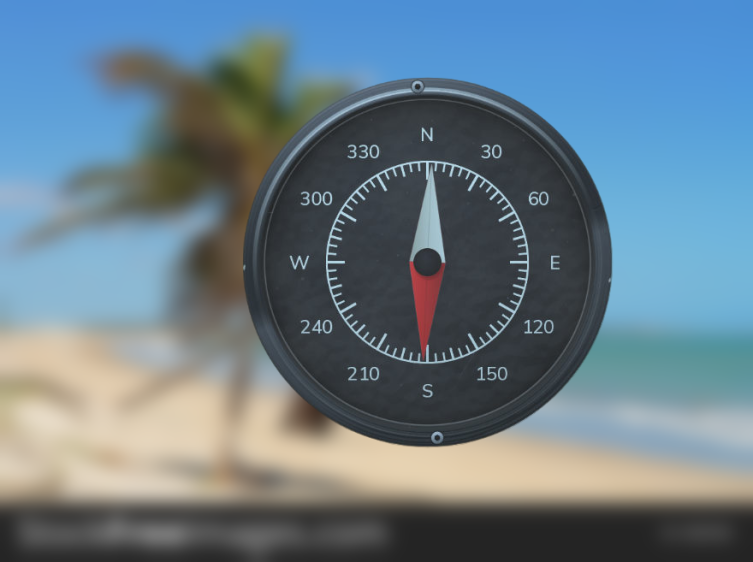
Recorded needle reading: 182.5 °
